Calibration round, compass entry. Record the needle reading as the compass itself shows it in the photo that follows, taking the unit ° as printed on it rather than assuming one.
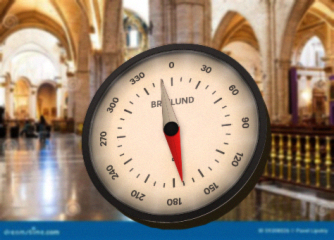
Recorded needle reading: 170 °
